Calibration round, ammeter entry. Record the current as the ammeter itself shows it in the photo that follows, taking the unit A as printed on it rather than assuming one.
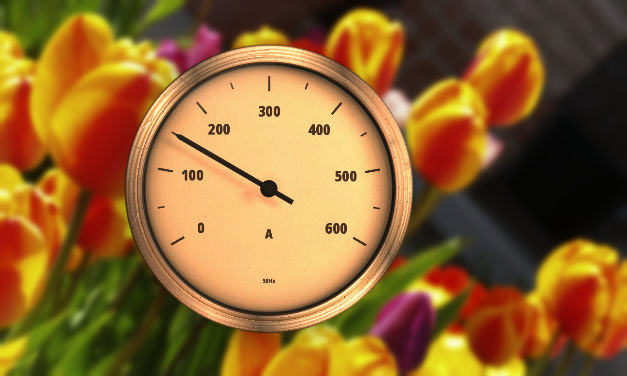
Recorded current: 150 A
